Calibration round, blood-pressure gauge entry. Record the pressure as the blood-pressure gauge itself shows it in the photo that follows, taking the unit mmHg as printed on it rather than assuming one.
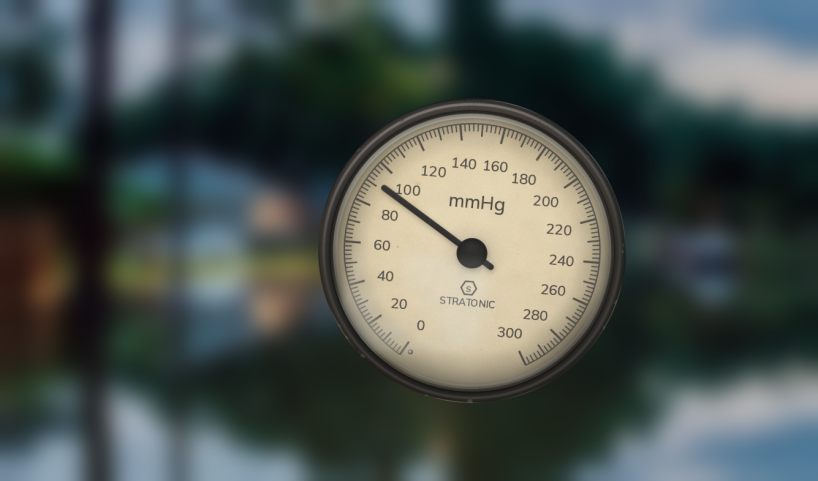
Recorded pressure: 92 mmHg
